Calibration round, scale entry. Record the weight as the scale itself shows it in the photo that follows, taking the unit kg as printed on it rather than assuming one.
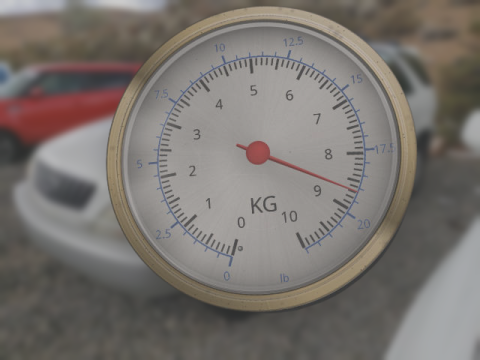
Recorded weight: 8.7 kg
